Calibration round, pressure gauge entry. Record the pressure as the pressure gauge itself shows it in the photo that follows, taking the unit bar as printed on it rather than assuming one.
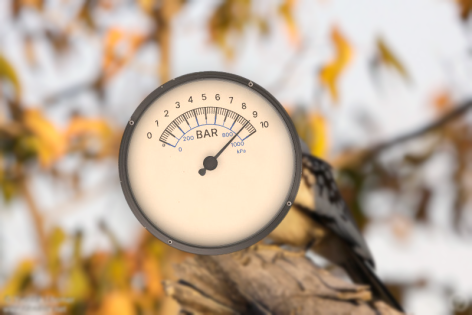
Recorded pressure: 9 bar
